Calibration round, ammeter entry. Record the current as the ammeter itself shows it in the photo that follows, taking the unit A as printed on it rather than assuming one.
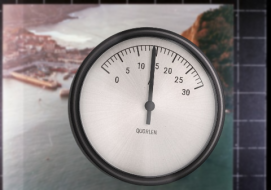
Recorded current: 14 A
